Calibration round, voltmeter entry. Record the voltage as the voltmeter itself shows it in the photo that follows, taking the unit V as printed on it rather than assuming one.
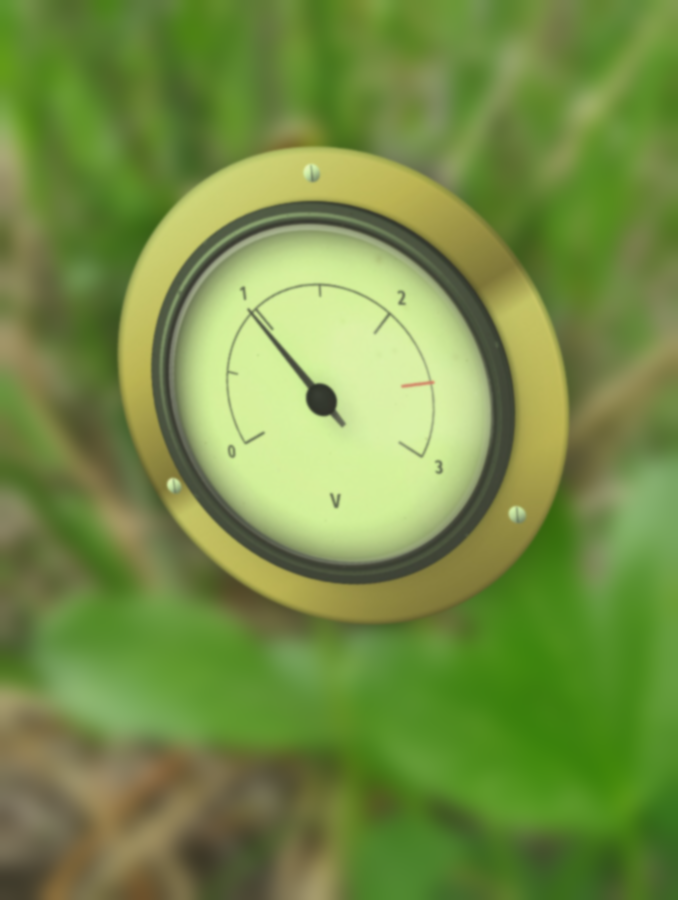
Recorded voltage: 1 V
